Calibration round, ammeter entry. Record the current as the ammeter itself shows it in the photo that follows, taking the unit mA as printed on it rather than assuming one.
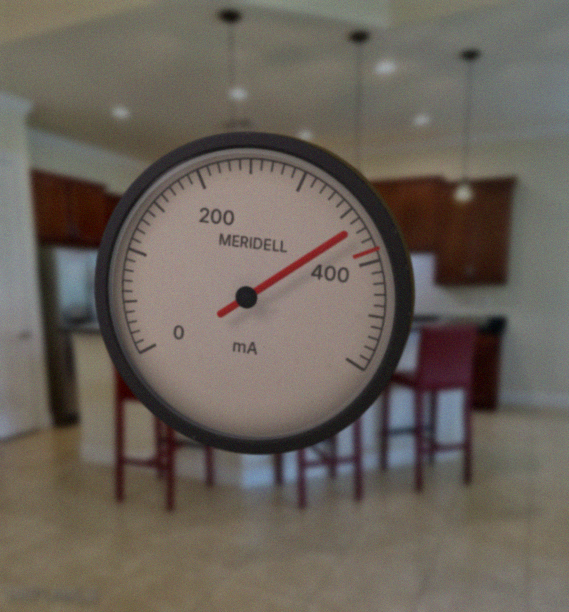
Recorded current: 365 mA
